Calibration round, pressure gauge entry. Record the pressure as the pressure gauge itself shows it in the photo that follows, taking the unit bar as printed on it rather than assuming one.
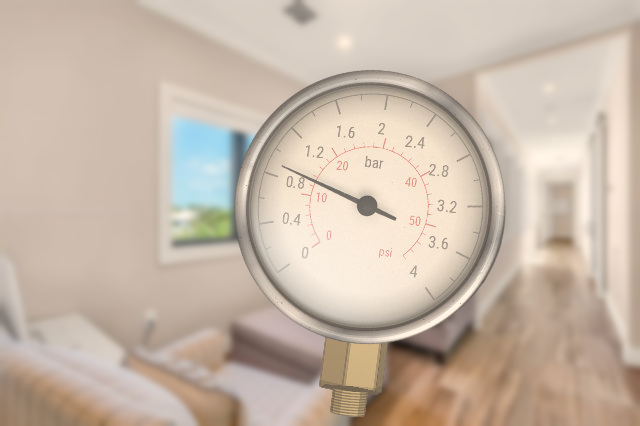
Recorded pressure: 0.9 bar
